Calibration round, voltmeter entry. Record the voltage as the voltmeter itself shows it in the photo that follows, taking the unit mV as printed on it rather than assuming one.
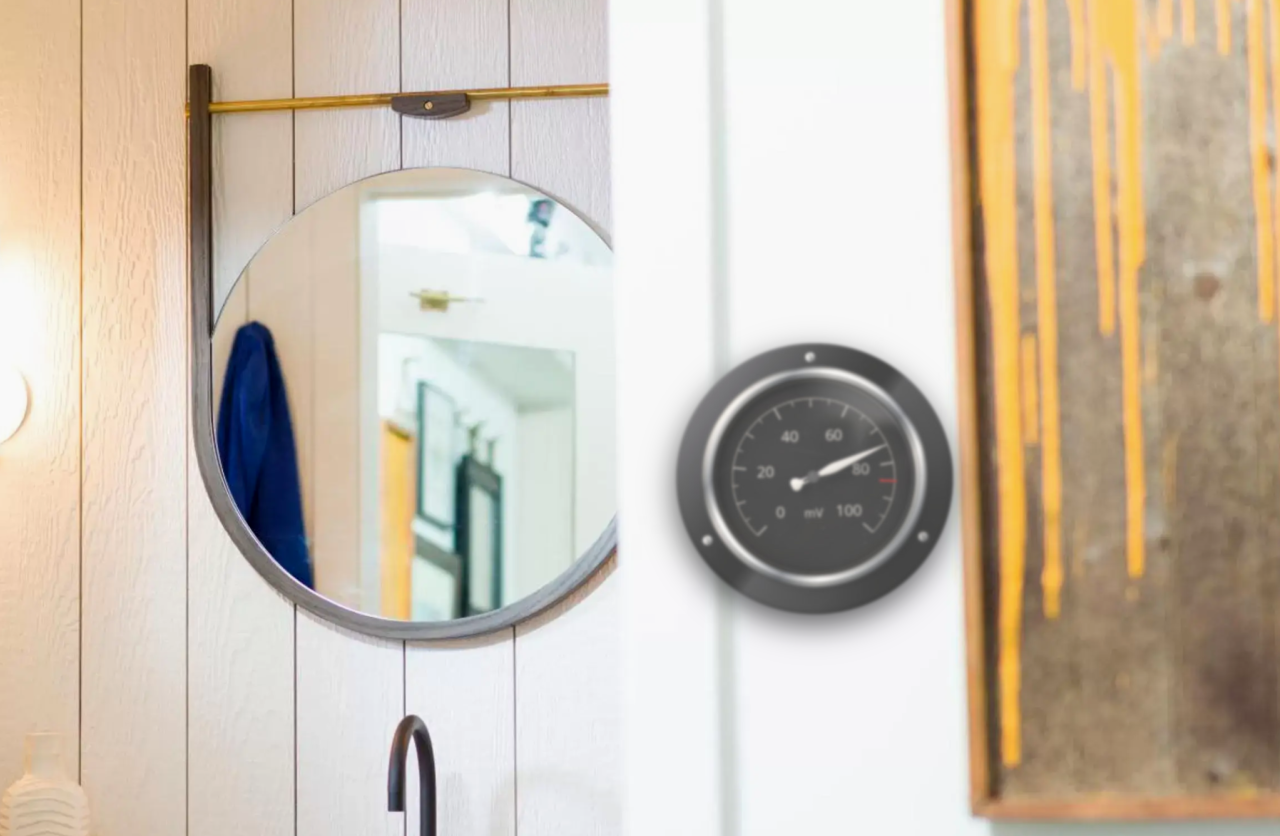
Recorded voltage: 75 mV
